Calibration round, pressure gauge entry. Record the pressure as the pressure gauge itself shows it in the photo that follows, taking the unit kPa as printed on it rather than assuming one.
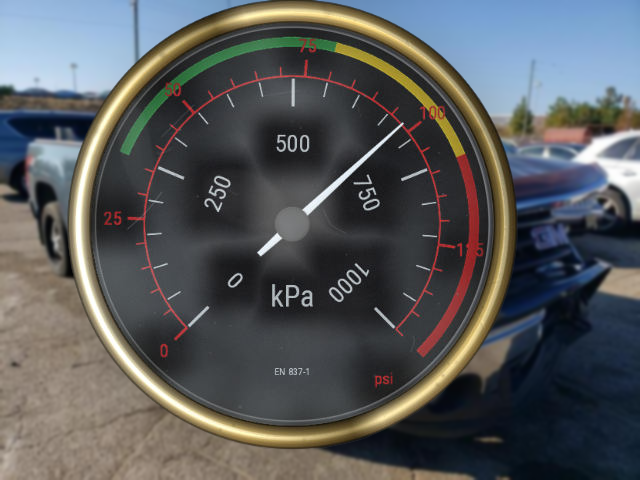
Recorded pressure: 675 kPa
